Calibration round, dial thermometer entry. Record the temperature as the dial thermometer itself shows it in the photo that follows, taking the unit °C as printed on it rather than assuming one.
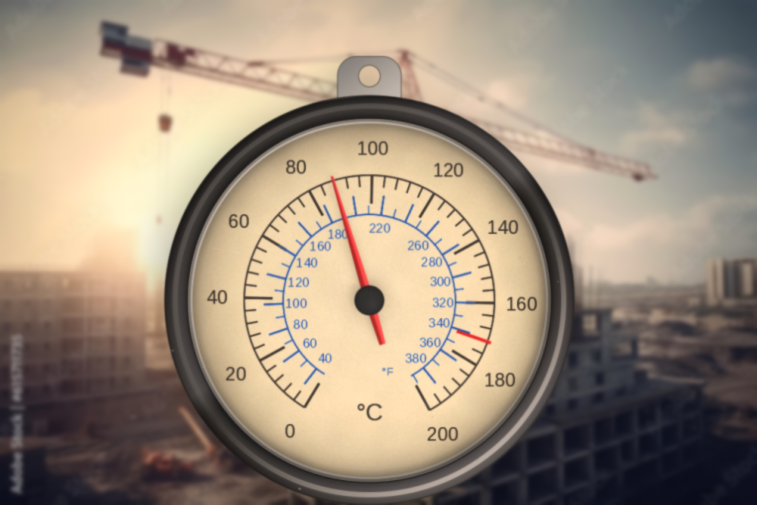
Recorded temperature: 88 °C
